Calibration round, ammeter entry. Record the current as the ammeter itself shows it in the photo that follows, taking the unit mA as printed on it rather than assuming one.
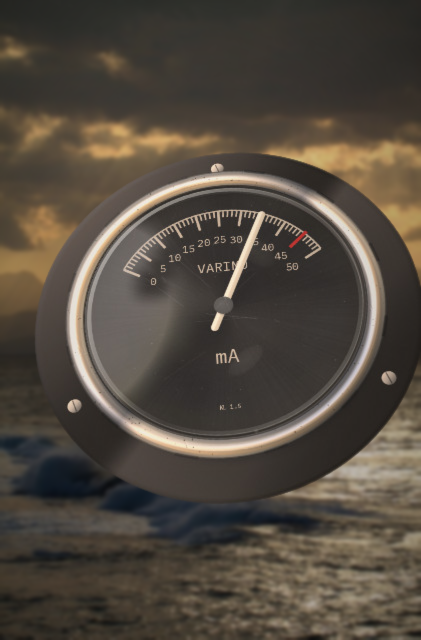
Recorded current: 35 mA
